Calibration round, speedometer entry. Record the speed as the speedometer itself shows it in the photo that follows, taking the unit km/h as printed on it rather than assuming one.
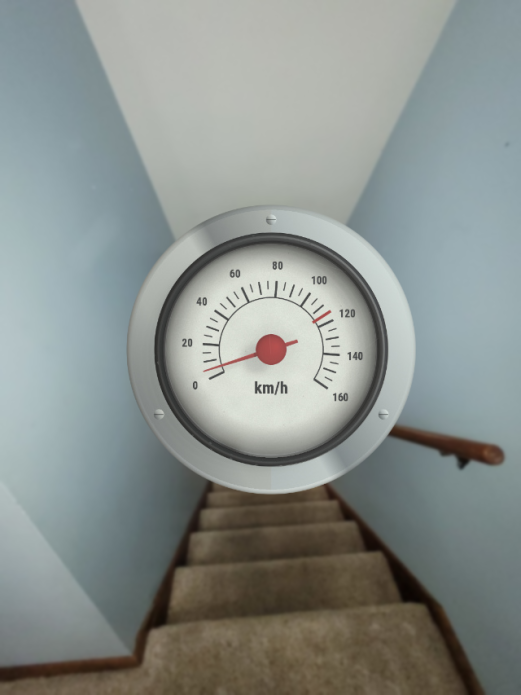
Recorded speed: 5 km/h
